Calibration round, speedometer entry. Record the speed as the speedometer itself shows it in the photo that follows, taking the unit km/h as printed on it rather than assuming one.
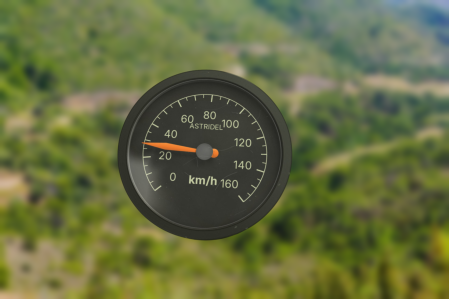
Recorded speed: 27.5 km/h
